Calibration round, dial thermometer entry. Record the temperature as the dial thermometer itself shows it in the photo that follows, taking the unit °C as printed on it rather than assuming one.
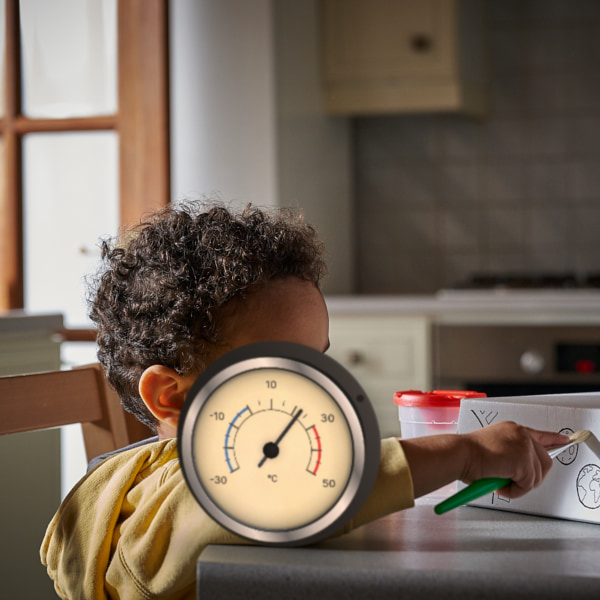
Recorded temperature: 22.5 °C
